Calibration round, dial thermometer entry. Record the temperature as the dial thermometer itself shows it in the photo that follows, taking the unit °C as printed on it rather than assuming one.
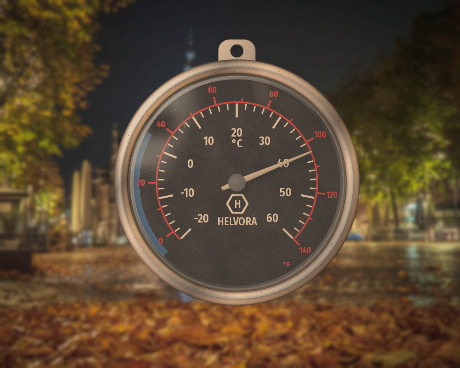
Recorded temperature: 40 °C
